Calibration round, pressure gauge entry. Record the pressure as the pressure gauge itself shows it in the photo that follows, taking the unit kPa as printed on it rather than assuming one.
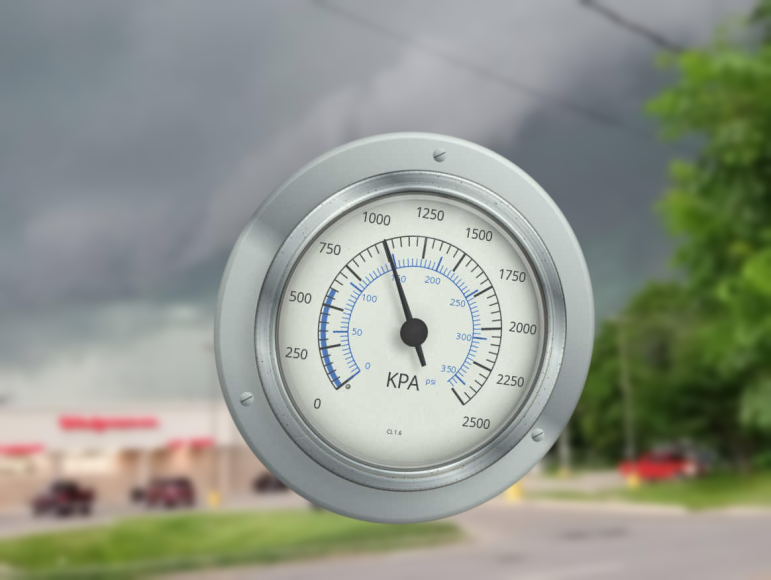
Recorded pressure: 1000 kPa
